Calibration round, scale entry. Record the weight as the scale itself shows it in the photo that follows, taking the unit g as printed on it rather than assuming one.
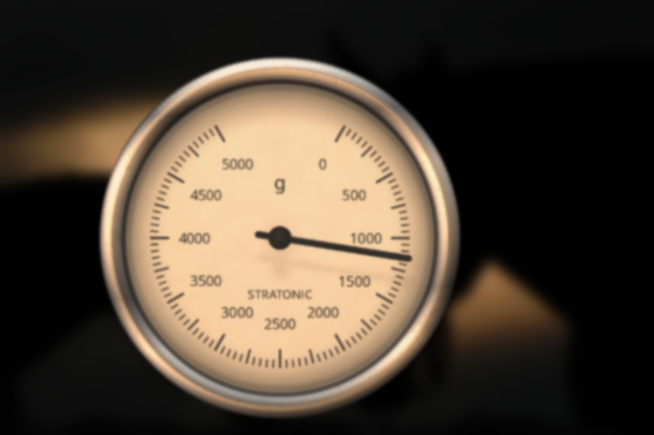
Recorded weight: 1150 g
